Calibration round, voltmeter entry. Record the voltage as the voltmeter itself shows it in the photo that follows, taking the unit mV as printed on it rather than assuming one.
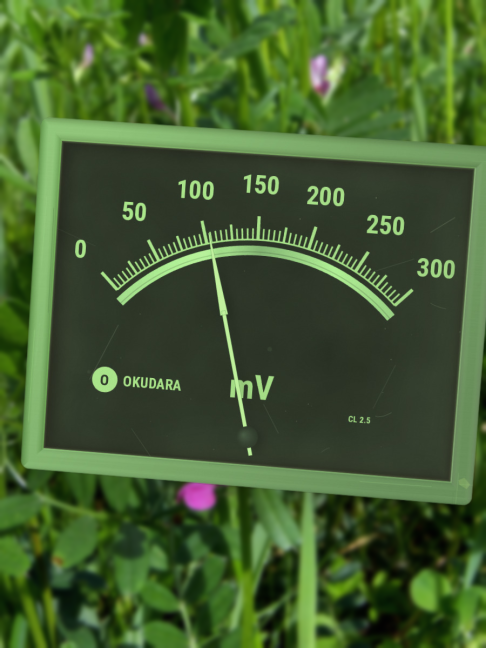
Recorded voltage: 105 mV
